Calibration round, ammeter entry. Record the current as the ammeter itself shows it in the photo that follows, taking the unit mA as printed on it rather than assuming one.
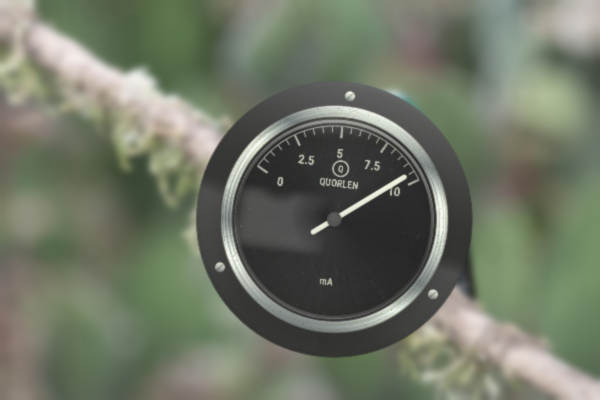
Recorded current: 9.5 mA
